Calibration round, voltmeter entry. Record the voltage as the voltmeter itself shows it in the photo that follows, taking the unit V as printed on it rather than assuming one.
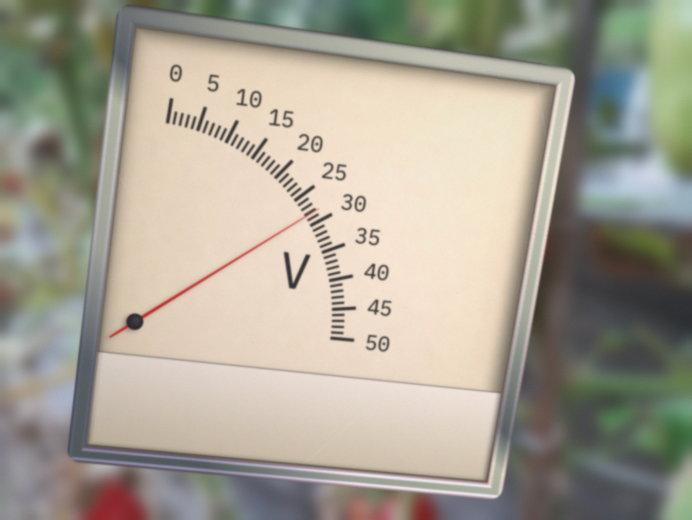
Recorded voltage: 28 V
